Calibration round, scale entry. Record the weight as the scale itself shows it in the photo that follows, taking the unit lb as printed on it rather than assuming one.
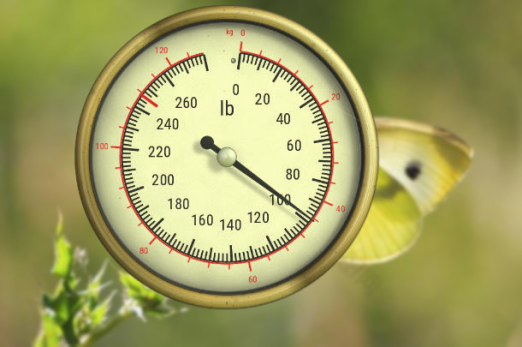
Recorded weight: 98 lb
